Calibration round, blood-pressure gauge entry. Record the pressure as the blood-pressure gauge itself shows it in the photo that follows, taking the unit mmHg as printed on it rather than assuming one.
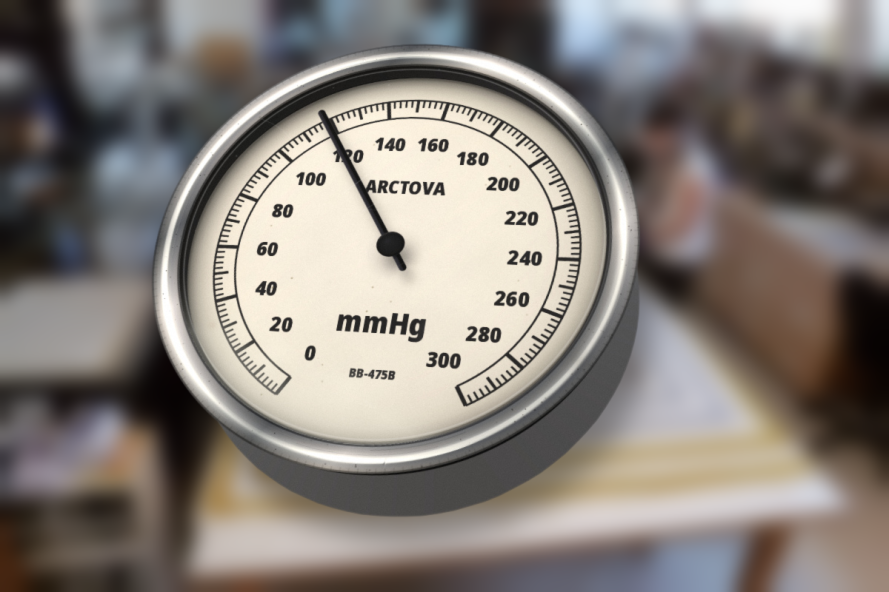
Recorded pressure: 118 mmHg
